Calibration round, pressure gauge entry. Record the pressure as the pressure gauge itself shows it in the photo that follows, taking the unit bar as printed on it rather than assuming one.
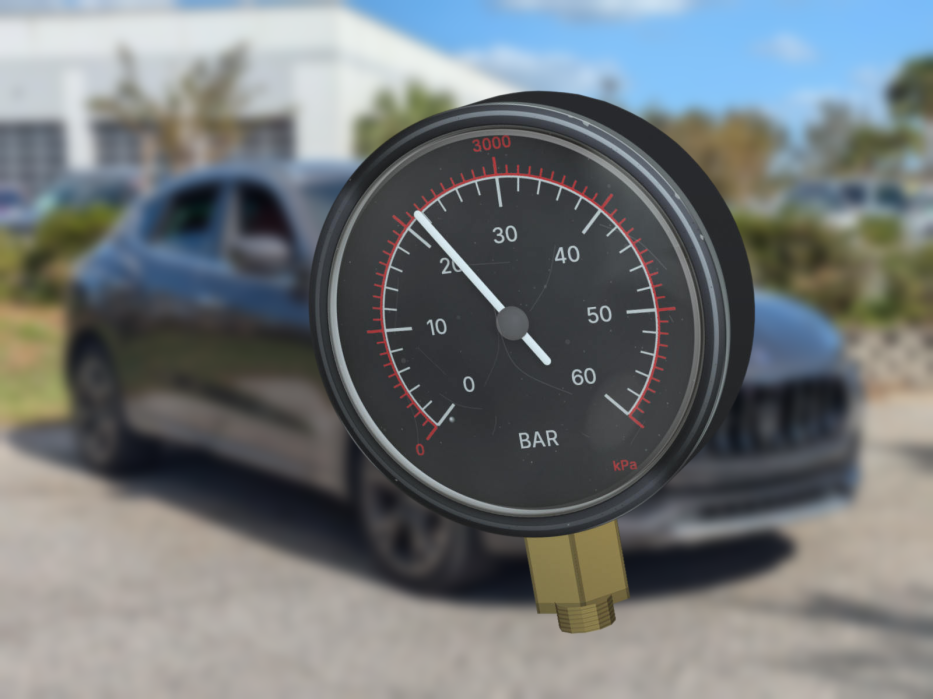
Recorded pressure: 22 bar
